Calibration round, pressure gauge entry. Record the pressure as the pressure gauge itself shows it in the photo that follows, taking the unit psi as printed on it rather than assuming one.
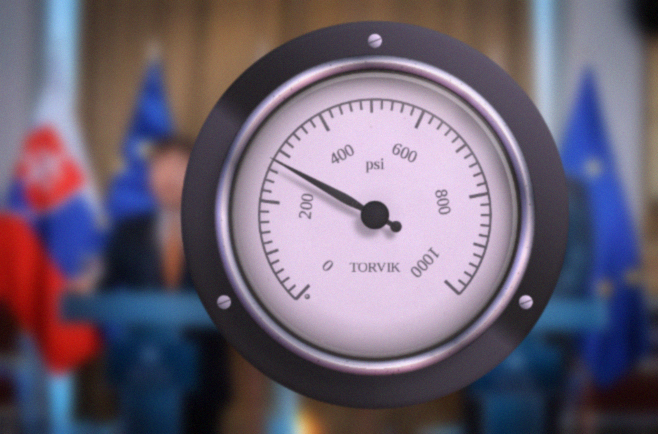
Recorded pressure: 280 psi
